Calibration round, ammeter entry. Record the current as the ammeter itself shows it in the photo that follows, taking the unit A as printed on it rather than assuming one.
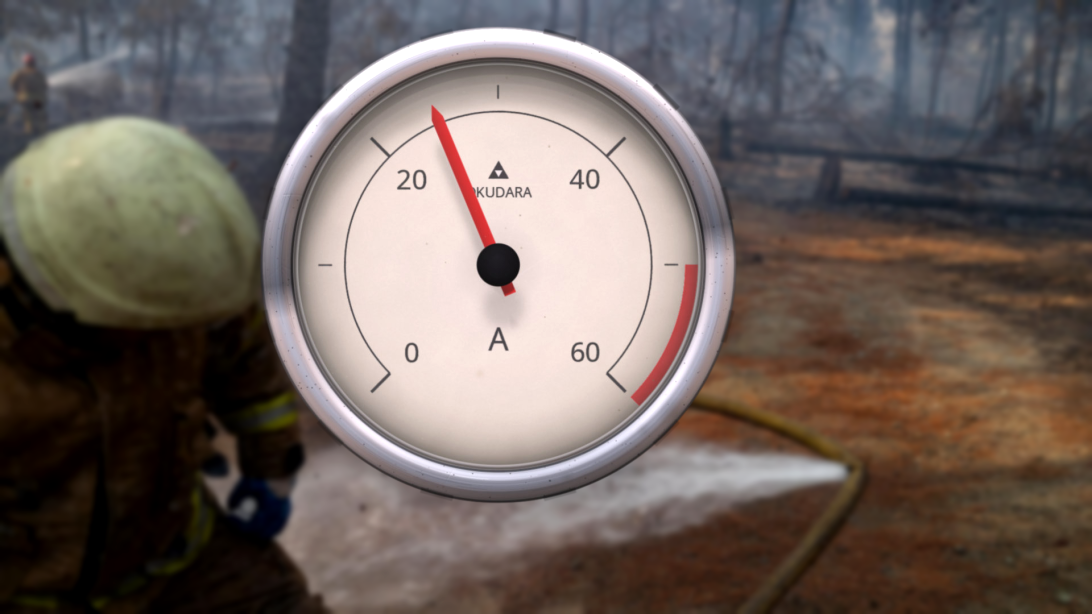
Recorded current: 25 A
